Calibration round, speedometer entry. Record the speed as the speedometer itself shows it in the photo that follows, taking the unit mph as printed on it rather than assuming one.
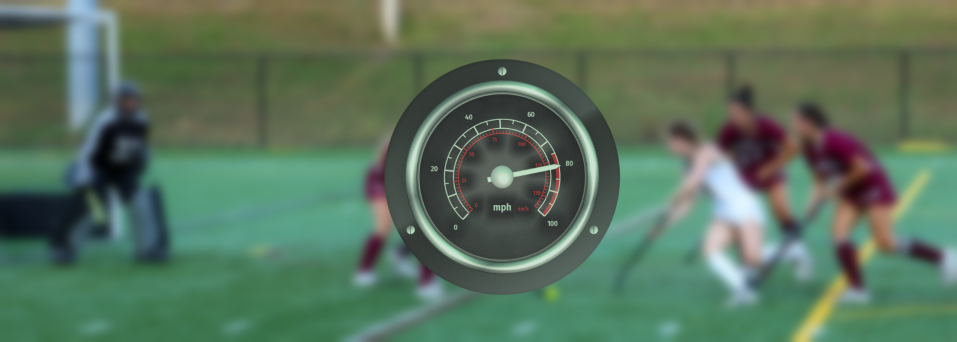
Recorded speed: 80 mph
